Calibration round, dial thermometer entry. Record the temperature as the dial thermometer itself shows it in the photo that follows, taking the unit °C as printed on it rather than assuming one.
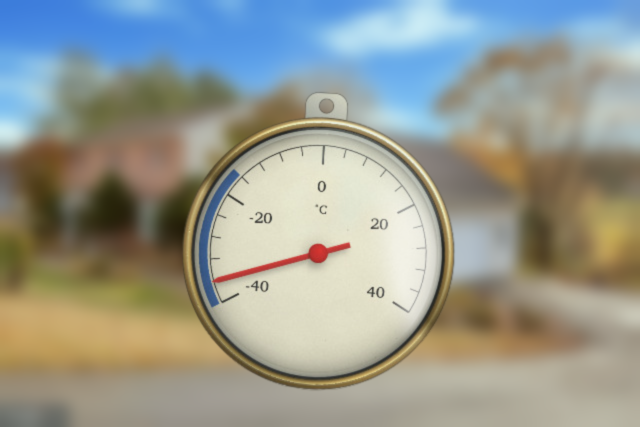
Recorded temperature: -36 °C
